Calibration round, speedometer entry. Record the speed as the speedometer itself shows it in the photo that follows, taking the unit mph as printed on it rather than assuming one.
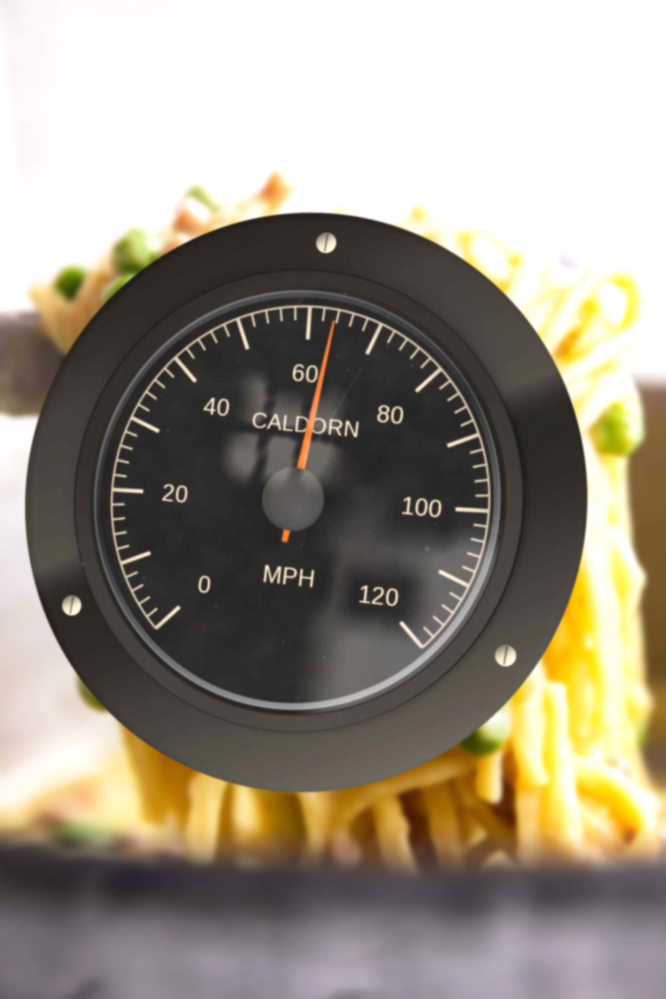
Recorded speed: 64 mph
